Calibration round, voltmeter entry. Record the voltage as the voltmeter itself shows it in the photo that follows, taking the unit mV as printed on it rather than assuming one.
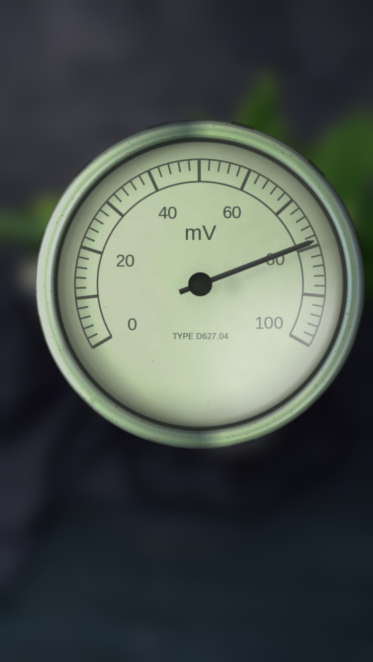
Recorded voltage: 79 mV
